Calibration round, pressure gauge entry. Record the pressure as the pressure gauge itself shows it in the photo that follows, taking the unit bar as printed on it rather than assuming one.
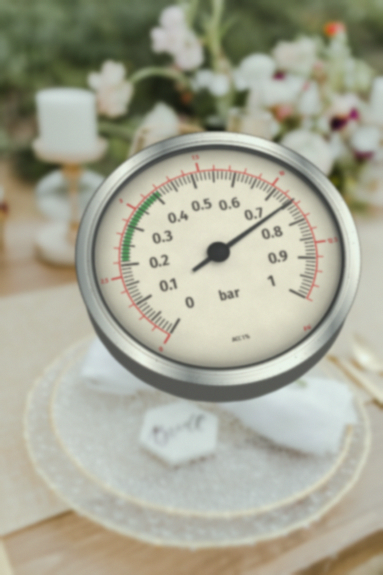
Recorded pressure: 0.75 bar
